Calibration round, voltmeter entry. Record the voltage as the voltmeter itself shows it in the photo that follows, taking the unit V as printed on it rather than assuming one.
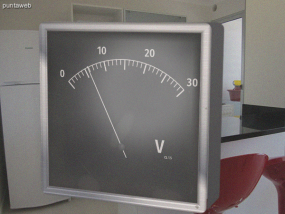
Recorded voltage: 6 V
